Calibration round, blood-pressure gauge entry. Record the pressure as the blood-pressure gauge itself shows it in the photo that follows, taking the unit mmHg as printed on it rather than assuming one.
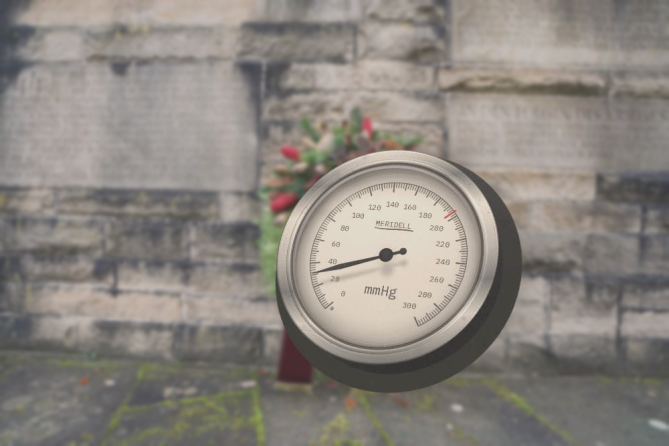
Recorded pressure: 30 mmHg
